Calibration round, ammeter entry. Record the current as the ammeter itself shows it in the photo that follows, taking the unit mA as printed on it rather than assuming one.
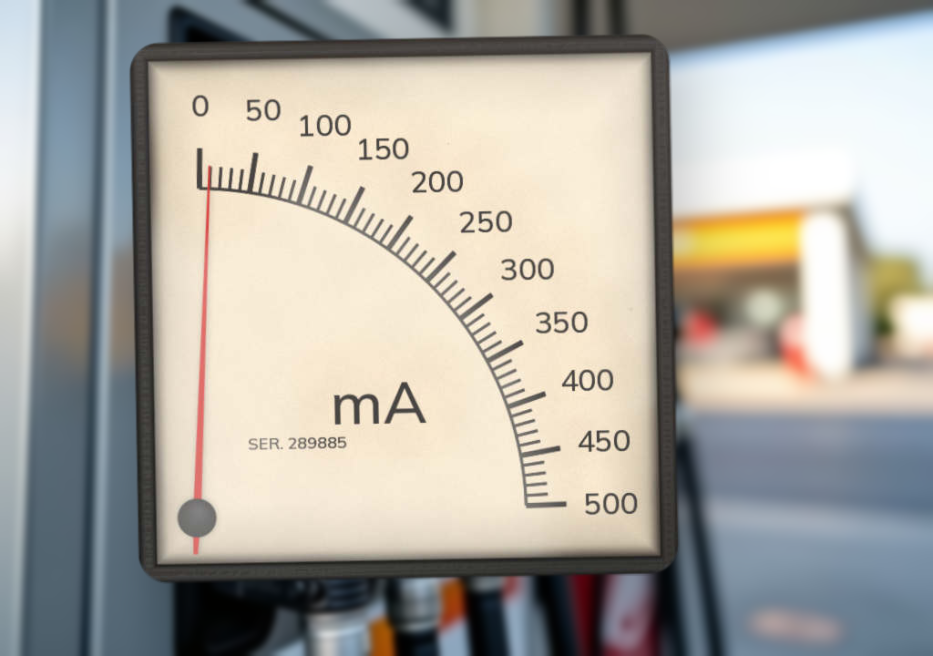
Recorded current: 10 mA
